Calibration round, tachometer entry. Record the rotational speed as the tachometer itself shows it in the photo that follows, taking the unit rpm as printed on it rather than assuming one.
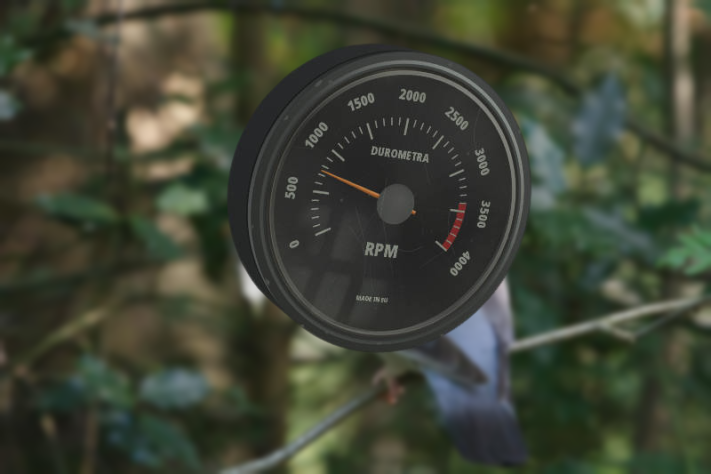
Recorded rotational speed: 750 rpm
